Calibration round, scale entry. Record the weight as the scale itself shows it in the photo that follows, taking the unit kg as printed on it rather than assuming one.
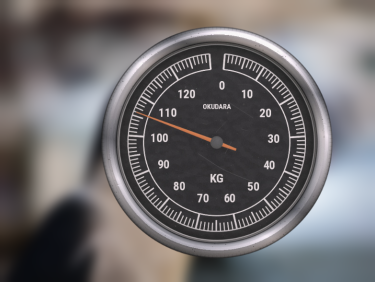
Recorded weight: 106 kg
